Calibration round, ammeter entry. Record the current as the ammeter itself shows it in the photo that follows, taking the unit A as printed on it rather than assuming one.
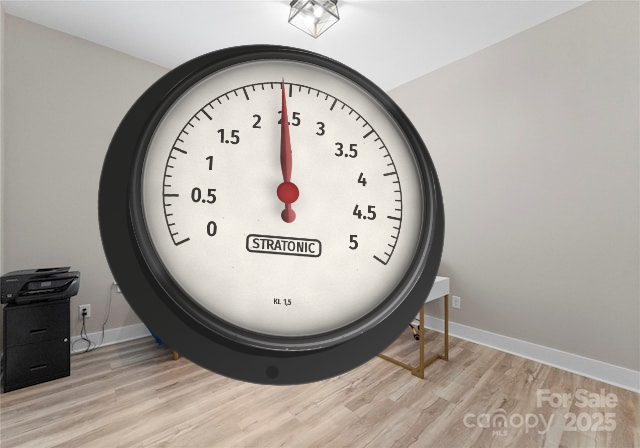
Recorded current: 2.4 A
